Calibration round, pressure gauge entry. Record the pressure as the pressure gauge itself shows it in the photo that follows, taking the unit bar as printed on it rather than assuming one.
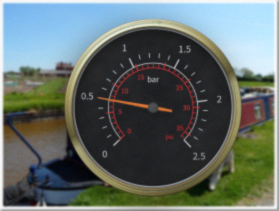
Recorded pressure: 0.5 bar
